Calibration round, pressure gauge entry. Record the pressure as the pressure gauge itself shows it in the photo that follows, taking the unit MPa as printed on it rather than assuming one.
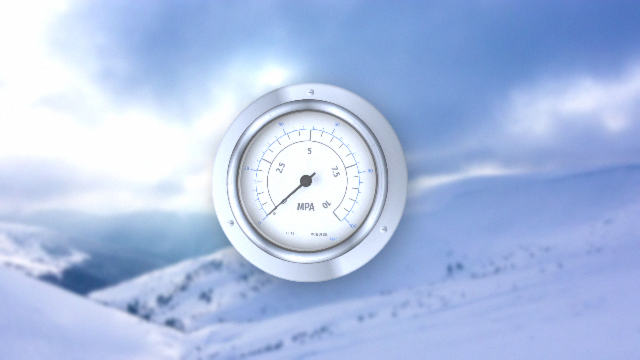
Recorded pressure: 0 MPa
